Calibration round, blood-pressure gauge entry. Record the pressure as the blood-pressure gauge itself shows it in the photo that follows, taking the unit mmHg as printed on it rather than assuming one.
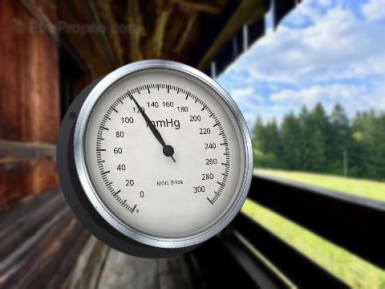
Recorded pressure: 120 mmHg
